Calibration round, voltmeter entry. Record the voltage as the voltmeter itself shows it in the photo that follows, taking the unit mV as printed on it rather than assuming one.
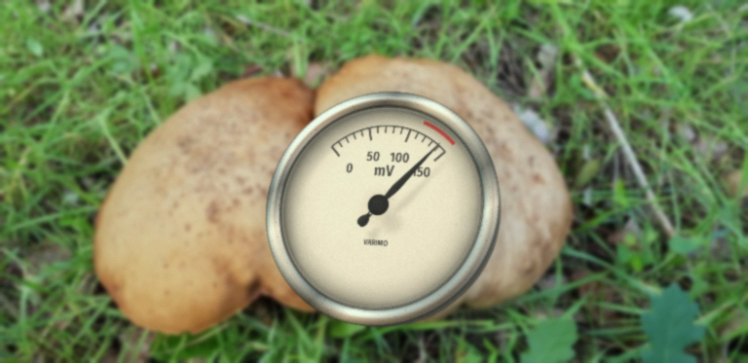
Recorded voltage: 140 mV
